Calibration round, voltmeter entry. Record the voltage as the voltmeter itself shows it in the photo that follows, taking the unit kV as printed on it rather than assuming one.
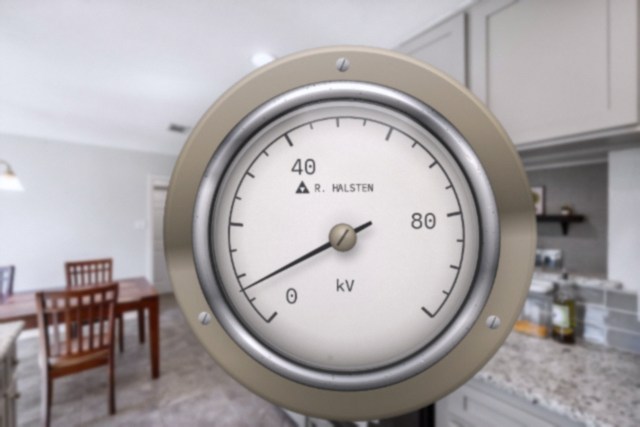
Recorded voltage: 7.5 kV
